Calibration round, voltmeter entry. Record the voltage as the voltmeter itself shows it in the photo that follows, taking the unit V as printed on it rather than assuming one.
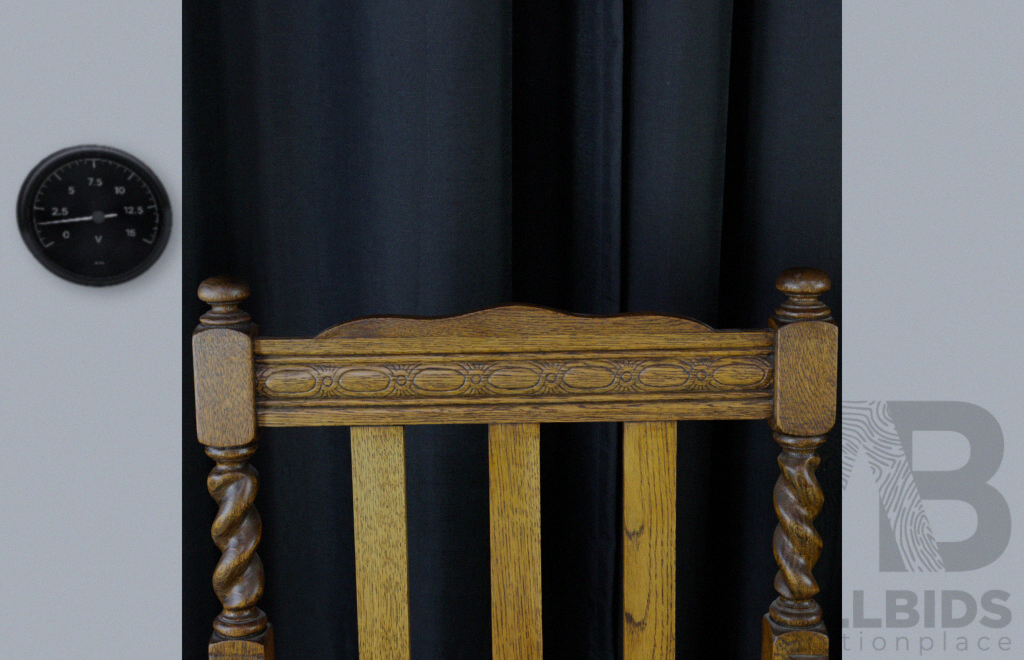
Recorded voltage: 1.5 V
